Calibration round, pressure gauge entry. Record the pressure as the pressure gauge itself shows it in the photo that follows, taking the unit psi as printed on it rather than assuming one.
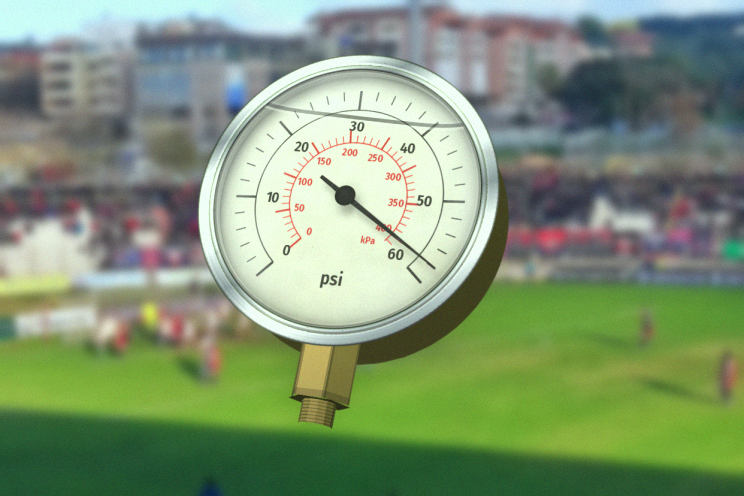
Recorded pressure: 58 psi
